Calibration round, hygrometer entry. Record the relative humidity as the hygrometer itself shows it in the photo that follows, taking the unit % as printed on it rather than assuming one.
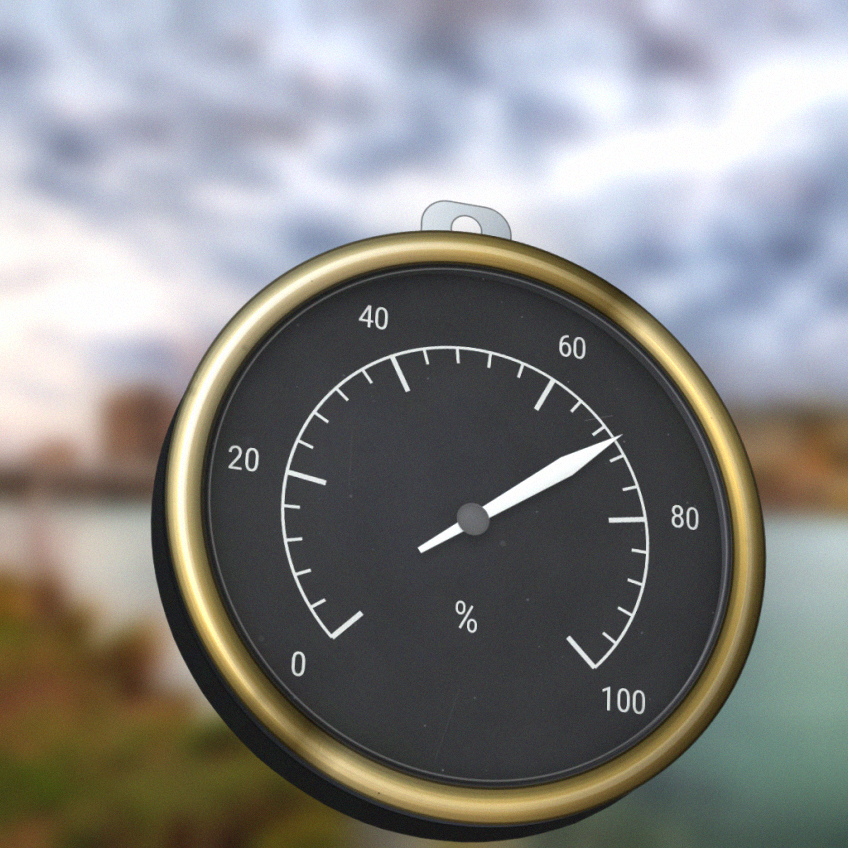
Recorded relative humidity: 70 %
